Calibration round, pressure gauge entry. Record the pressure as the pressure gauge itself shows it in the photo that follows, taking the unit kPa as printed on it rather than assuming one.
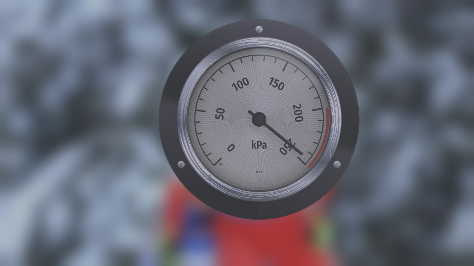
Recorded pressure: 245 kPa
